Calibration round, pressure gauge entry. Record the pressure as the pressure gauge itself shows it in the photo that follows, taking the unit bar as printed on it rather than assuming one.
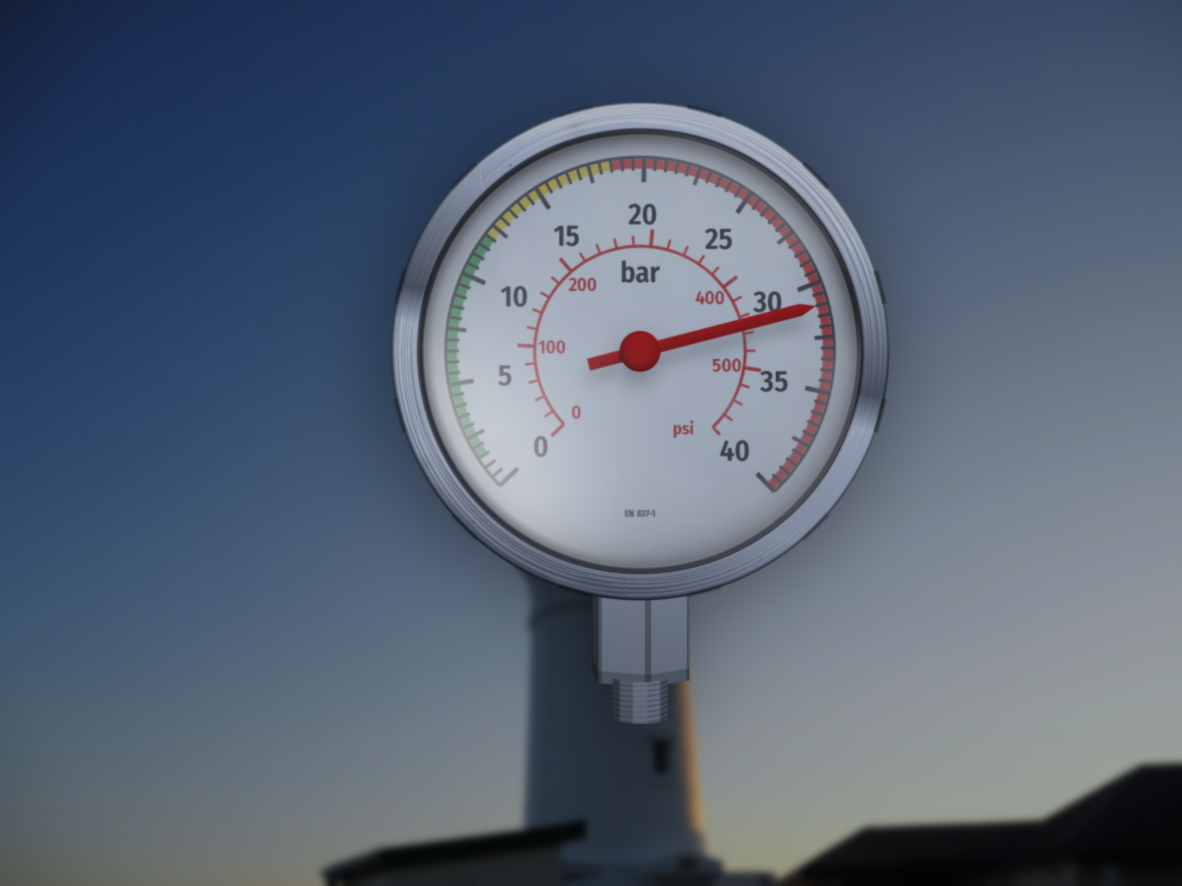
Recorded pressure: 31 bar
